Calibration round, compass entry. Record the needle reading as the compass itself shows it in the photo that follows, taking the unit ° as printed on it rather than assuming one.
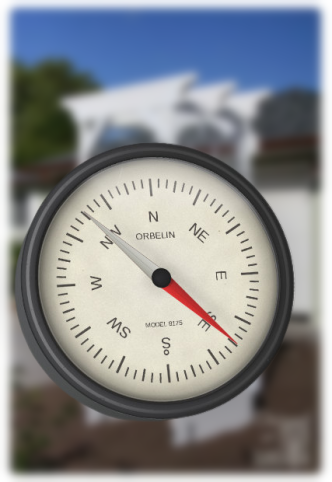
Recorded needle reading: 135 °
